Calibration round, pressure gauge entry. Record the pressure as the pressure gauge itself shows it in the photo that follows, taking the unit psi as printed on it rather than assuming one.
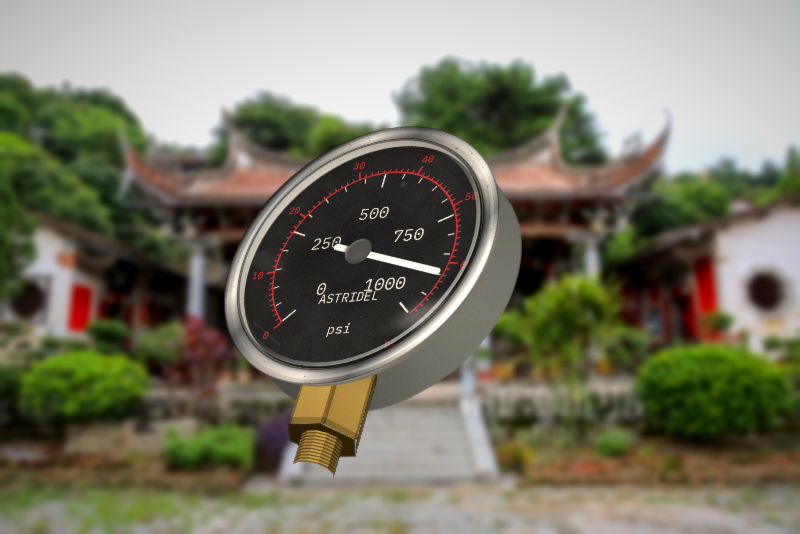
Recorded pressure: 900 psi
